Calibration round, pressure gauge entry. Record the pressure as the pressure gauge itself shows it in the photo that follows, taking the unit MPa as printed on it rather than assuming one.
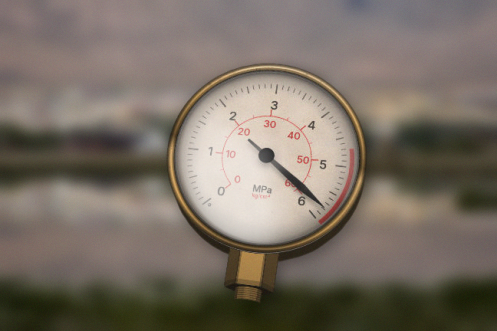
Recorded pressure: 5.8 MPa
